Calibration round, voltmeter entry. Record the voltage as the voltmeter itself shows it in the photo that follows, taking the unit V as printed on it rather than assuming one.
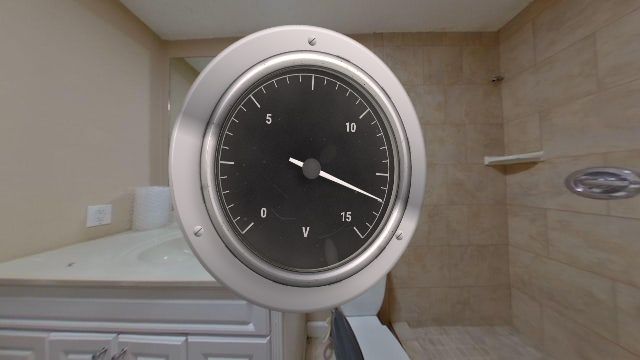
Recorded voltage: 13.5 V
